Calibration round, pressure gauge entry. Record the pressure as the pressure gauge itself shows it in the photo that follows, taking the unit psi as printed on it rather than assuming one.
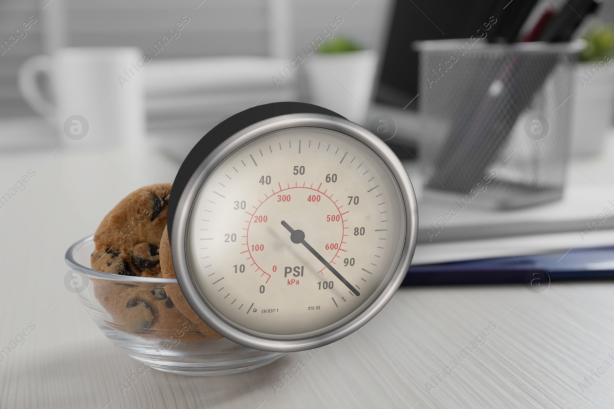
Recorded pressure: 95 psi
